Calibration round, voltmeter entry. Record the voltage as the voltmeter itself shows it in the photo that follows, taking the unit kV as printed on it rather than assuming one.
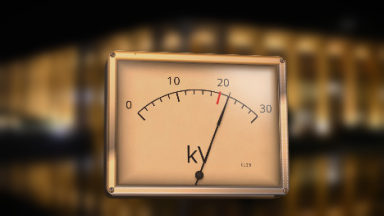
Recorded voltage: 22 kV
